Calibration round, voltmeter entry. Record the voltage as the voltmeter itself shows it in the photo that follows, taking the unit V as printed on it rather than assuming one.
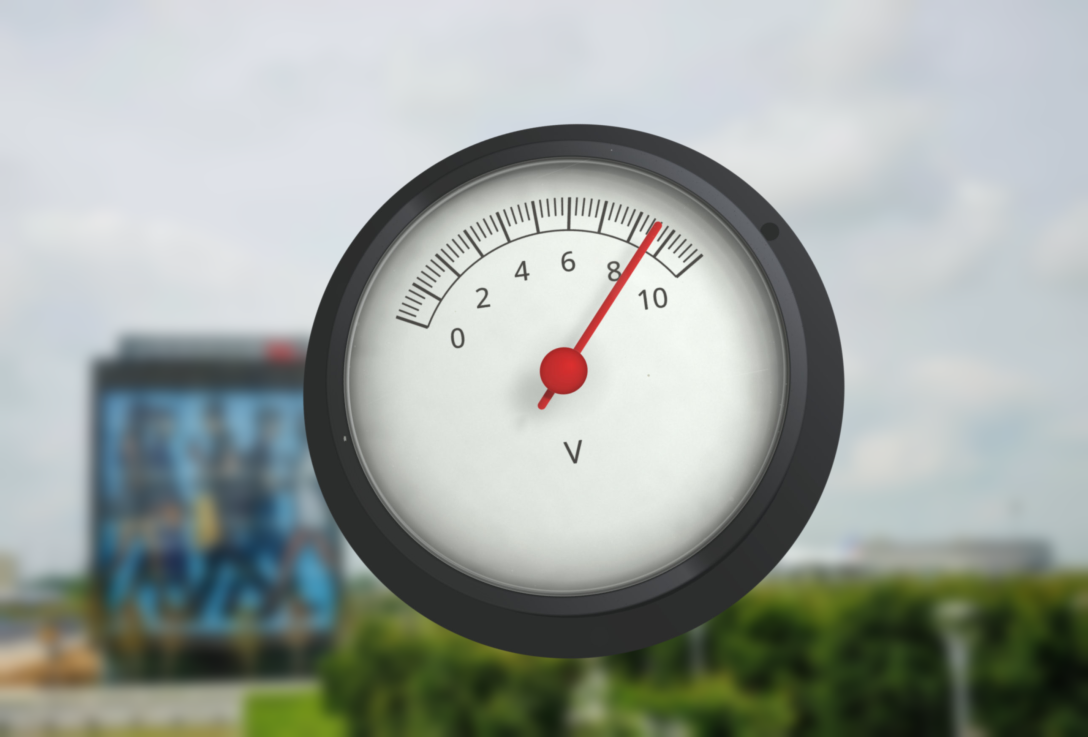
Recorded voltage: 8.6 V
